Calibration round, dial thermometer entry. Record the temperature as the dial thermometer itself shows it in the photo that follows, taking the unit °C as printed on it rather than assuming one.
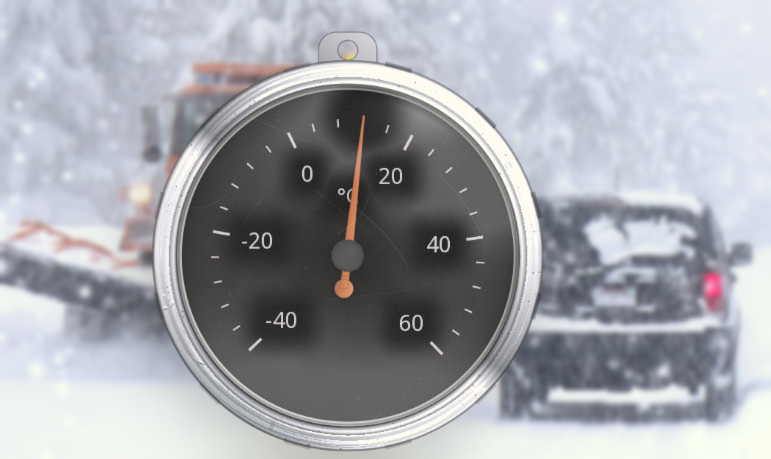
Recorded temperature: 12 °C
